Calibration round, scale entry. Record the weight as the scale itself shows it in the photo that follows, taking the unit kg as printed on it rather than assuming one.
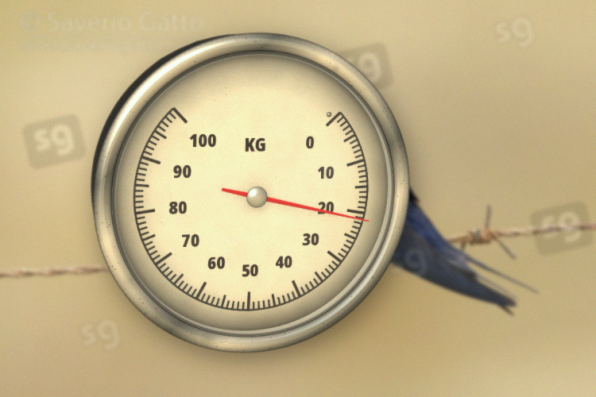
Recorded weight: 21 kg
